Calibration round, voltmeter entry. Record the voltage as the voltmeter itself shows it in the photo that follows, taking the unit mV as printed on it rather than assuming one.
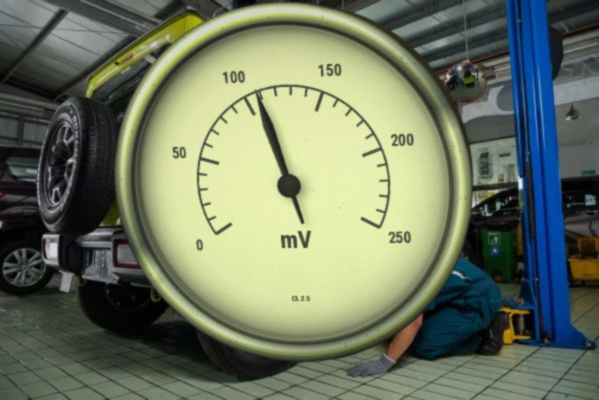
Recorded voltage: 110 mV
